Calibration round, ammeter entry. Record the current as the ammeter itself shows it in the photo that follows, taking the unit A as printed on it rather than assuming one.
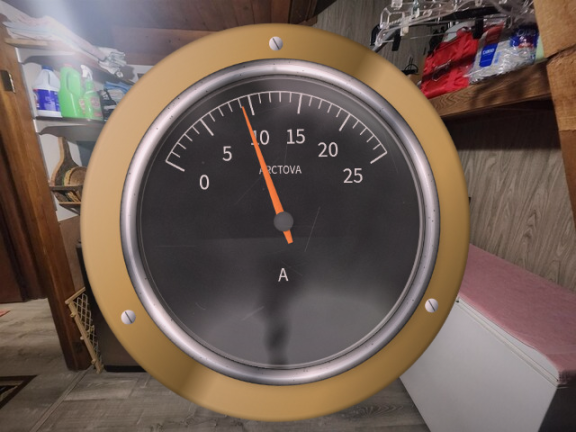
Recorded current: 9 A
